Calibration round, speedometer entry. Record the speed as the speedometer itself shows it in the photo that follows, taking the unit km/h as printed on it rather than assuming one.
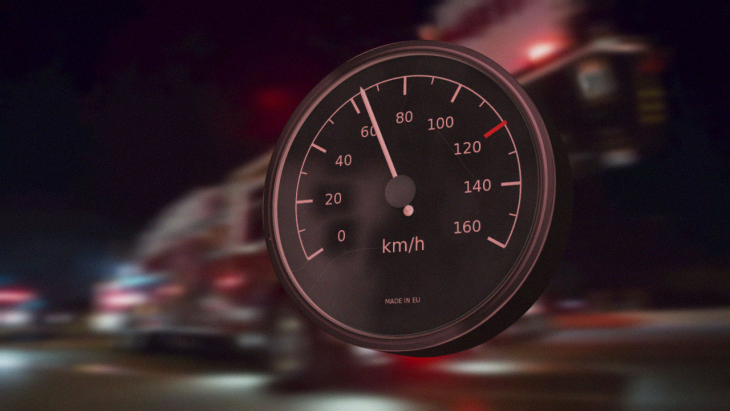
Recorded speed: 65 km/h
